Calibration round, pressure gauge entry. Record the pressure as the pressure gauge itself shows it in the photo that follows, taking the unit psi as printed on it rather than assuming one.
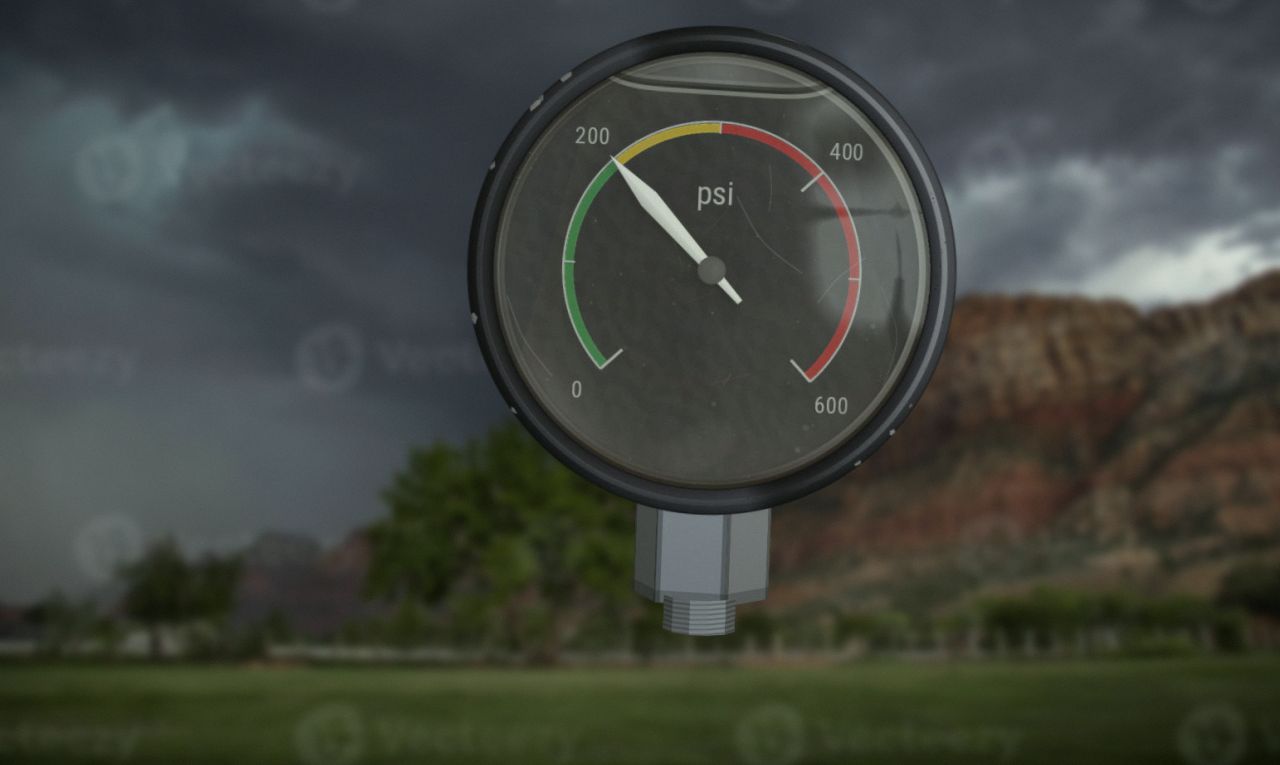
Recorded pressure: 200 psi
